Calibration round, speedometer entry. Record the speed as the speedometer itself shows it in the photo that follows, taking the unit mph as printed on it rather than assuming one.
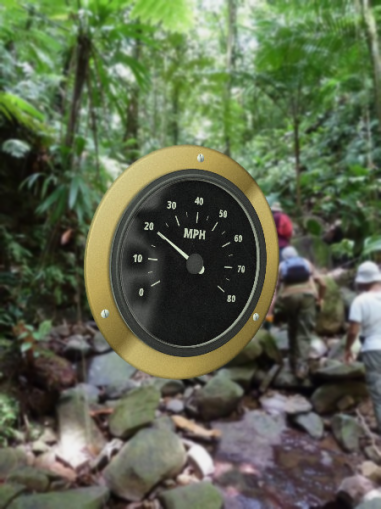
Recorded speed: 20 mph
